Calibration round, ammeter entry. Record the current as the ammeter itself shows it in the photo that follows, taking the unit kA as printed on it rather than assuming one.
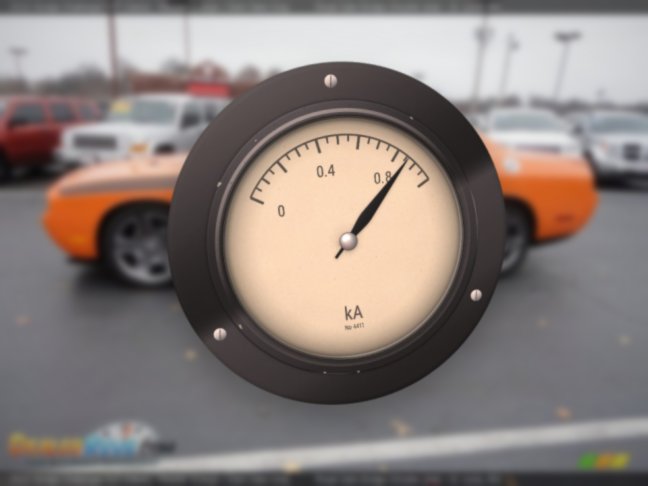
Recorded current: 0.85 kA
